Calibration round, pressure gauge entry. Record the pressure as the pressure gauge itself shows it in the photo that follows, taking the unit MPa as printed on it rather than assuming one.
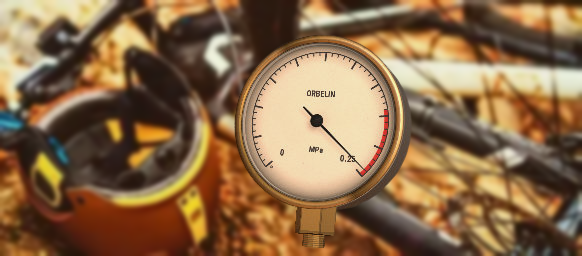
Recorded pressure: 0.245 MPa
